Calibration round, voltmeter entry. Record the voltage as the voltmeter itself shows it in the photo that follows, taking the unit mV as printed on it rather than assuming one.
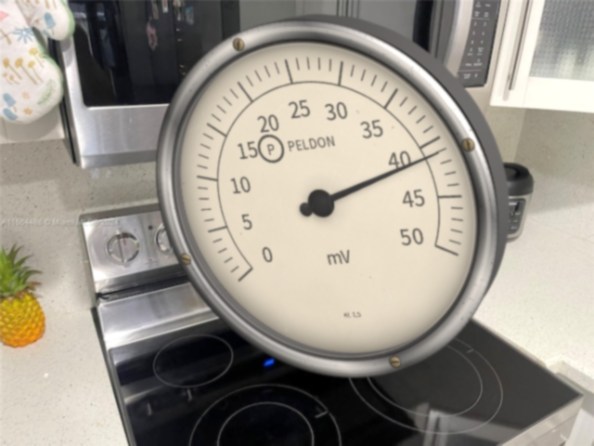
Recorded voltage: 41 mV
